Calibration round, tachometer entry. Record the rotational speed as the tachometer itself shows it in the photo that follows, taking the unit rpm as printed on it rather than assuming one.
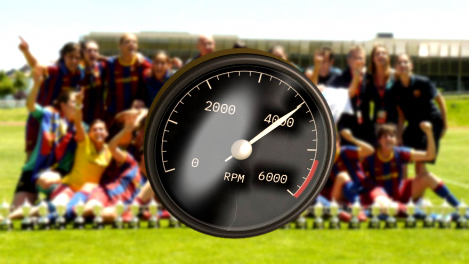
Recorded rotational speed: 4000 rpm
